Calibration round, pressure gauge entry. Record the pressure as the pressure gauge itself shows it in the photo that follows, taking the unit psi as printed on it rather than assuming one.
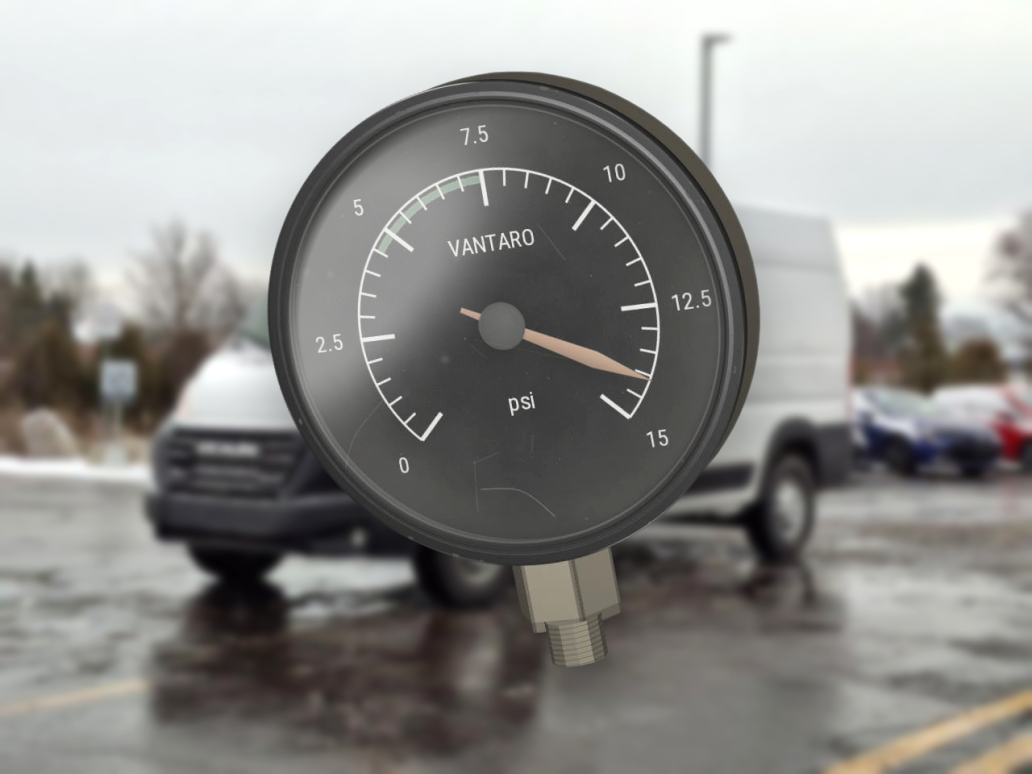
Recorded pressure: 14 psi
